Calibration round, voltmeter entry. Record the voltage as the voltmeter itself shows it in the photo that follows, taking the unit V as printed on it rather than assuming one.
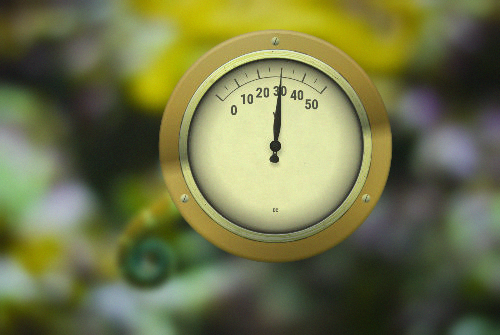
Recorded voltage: 30 V
